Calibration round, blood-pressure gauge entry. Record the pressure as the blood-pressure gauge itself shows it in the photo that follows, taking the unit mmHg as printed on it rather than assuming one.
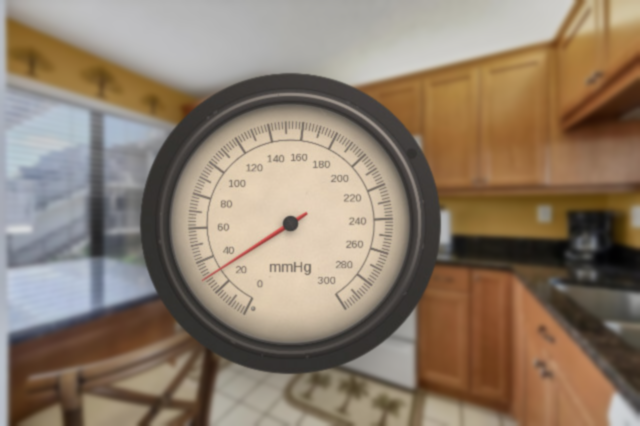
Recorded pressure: 30 mmHg
